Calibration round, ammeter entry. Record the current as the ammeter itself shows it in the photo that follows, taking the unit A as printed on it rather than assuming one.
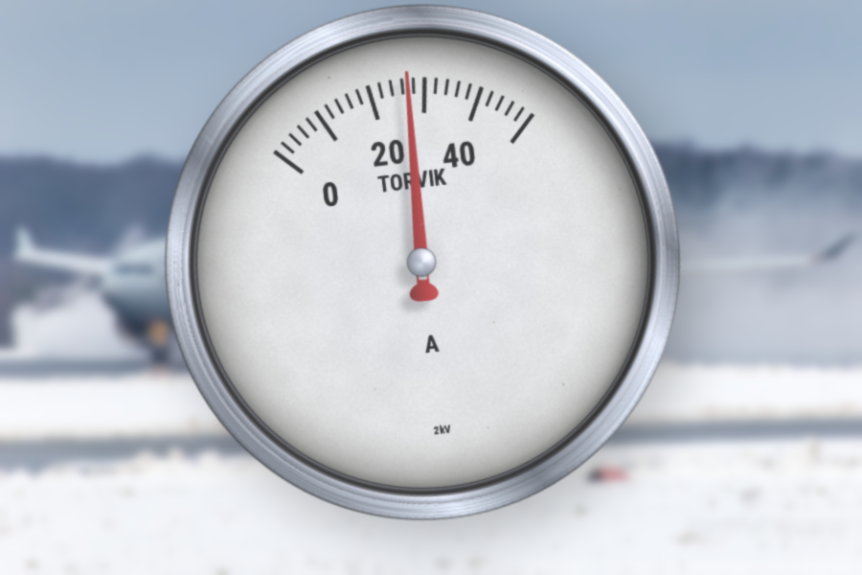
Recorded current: 27 A
